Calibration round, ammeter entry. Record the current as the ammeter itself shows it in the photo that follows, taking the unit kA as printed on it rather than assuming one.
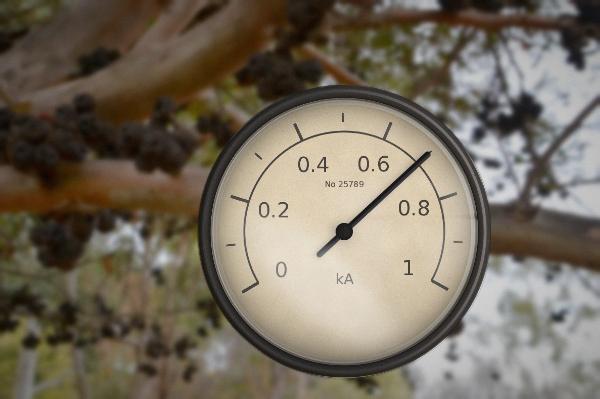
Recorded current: 0.7 kA
